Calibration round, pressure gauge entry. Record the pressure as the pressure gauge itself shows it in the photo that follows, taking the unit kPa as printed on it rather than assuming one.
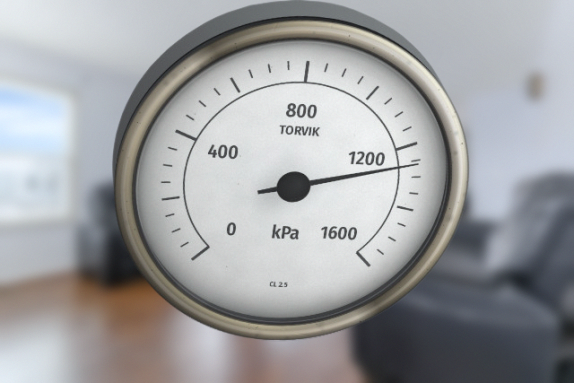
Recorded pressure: 1250 kPa
